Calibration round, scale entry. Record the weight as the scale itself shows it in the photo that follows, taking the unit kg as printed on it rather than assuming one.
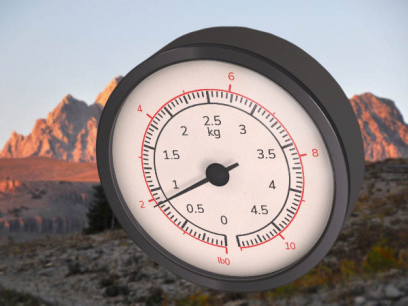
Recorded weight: 0.85 kg
